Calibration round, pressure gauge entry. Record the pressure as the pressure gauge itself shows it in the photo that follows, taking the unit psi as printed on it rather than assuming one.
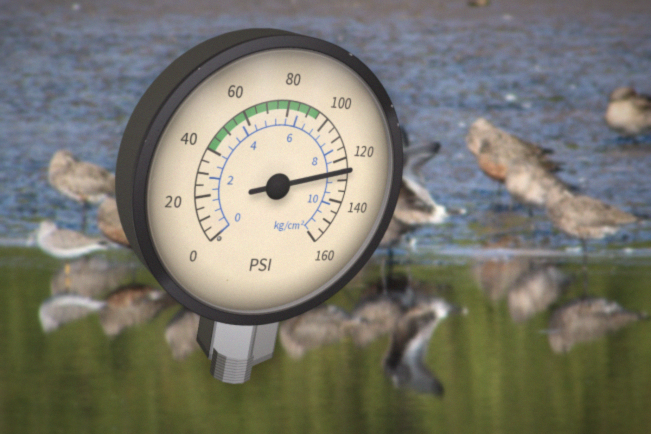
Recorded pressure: 125 psi
